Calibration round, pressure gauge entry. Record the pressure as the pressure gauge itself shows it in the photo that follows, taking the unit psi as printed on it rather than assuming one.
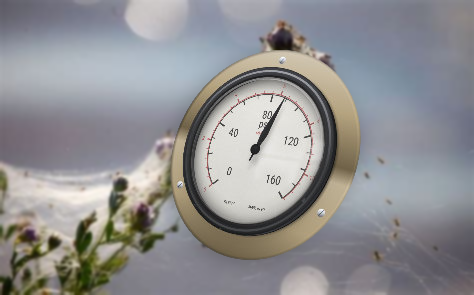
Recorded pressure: 90 psi
